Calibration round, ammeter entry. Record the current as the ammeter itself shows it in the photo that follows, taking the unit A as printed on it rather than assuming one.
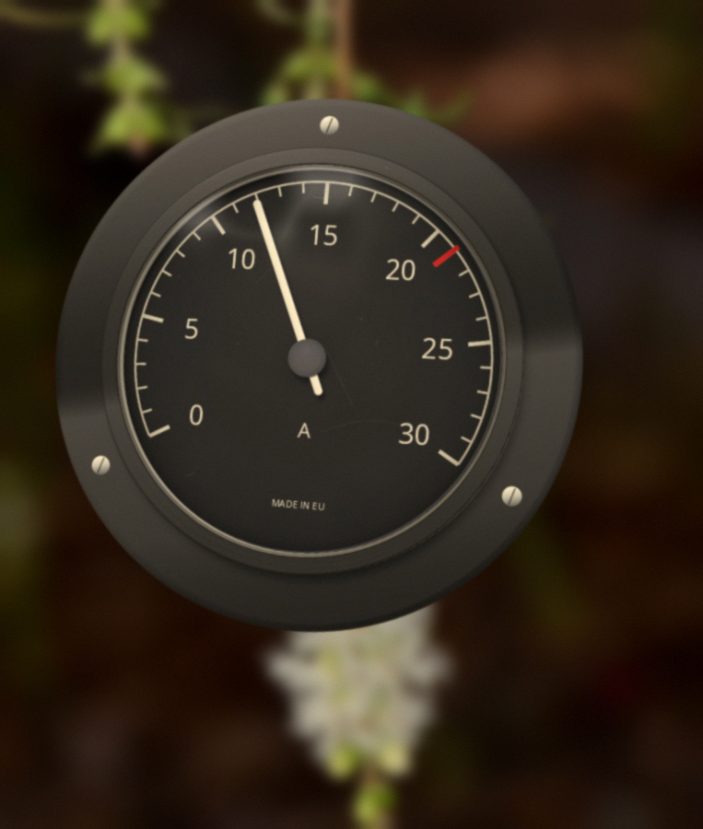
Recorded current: 12 A
